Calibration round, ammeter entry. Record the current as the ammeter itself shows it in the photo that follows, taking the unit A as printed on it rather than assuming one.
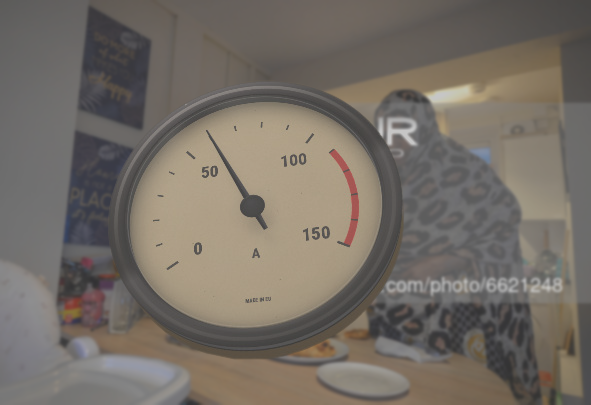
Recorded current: 60 A
